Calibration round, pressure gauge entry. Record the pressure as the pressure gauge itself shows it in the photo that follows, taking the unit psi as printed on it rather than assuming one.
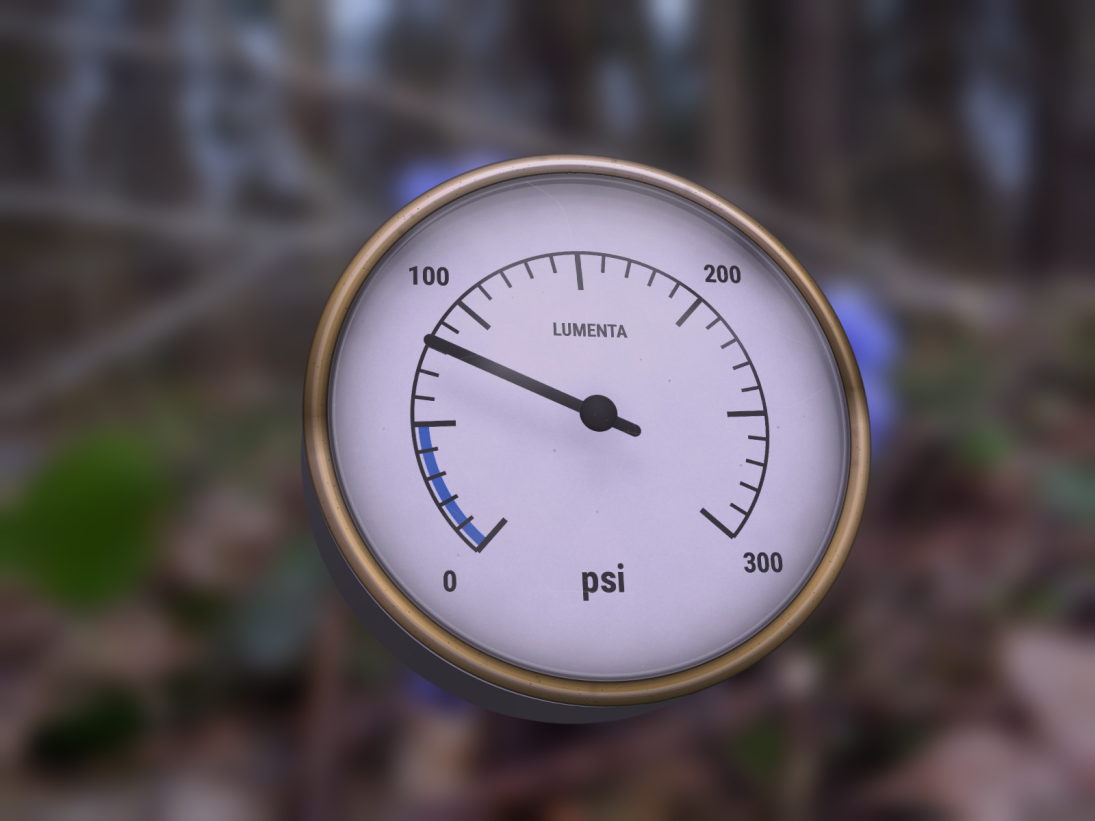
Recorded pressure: 80 psi
